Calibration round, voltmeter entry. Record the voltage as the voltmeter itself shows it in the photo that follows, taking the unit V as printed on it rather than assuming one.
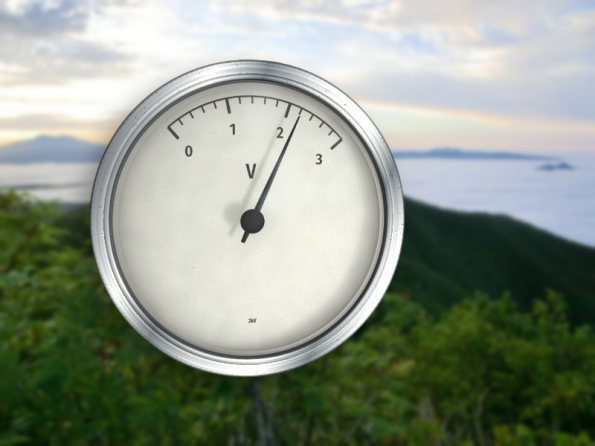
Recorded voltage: 2.2 V
